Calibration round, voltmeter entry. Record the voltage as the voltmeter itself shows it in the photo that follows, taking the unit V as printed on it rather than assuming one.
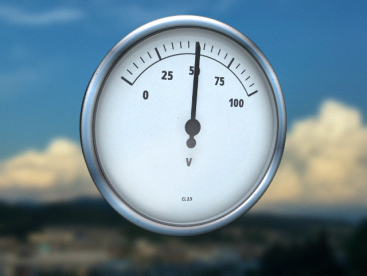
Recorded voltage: 50 V
